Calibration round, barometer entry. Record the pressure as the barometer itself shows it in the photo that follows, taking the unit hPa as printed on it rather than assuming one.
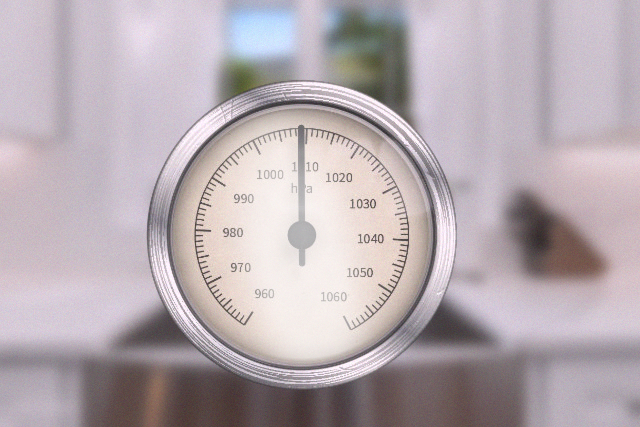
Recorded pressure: 1009 hPa
